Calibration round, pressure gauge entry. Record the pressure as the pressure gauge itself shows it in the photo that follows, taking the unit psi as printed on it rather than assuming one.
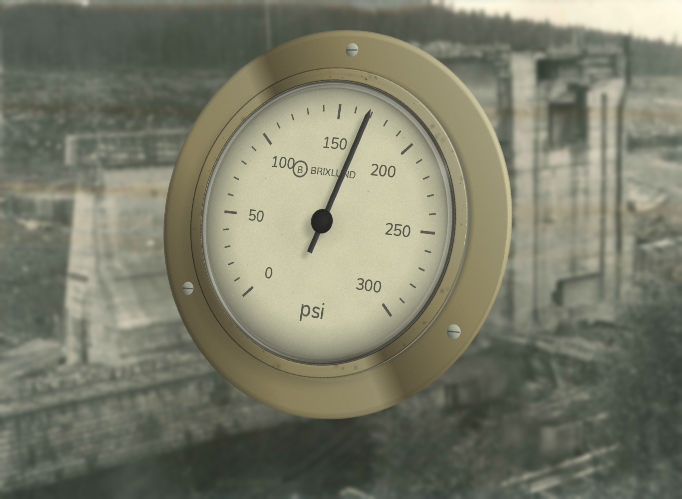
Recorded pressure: 170 psi
